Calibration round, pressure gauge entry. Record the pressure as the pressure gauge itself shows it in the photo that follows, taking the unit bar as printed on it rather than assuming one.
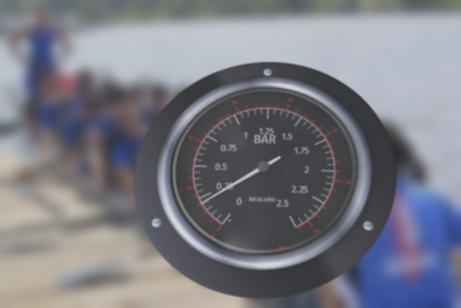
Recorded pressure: 0.2 bar
